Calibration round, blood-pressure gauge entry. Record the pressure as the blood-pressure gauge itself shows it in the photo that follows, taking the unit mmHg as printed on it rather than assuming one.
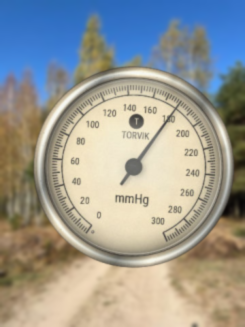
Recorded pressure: 180 mmHg
